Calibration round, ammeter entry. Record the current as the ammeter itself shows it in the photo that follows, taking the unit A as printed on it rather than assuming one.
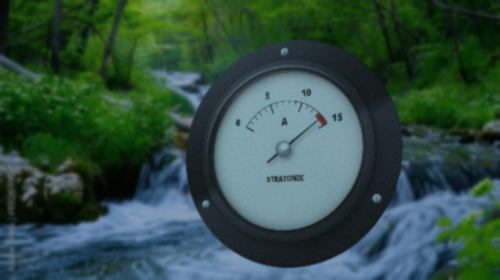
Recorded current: 14 A
